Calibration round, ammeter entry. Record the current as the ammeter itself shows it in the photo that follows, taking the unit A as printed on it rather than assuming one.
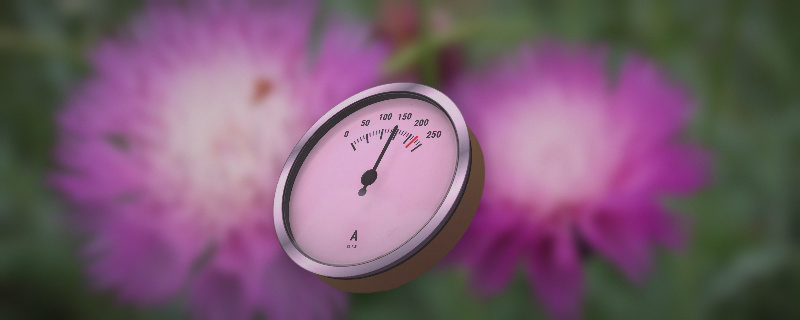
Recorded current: 150 A
